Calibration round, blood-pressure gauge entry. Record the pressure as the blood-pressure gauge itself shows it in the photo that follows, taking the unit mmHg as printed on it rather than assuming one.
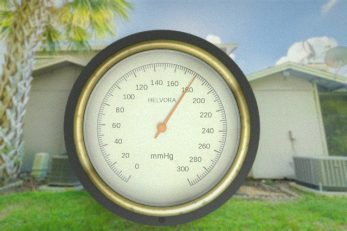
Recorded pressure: 180 mmHg
